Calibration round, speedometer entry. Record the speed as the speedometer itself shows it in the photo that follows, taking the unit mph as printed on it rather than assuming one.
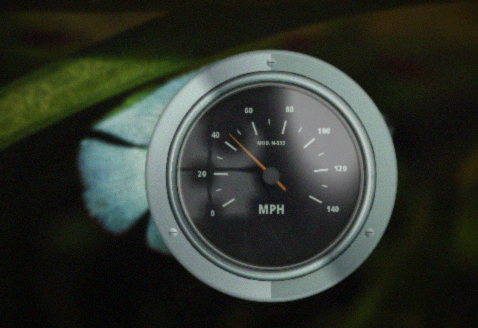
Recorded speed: 45 mph
